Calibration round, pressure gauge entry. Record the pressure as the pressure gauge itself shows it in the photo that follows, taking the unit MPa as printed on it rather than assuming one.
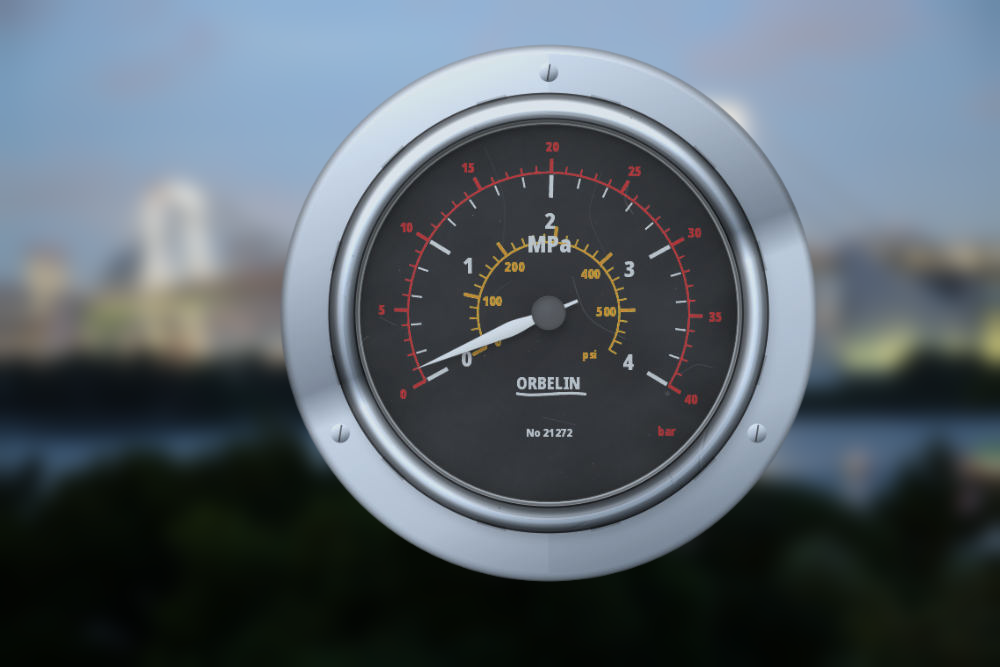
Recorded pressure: 0.1 MPa
